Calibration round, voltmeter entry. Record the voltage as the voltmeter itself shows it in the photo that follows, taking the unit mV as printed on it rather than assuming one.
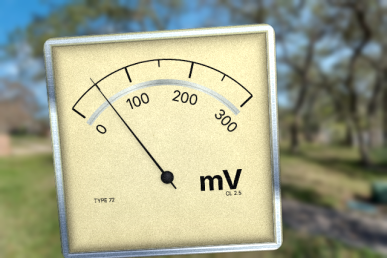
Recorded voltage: 50 mV
